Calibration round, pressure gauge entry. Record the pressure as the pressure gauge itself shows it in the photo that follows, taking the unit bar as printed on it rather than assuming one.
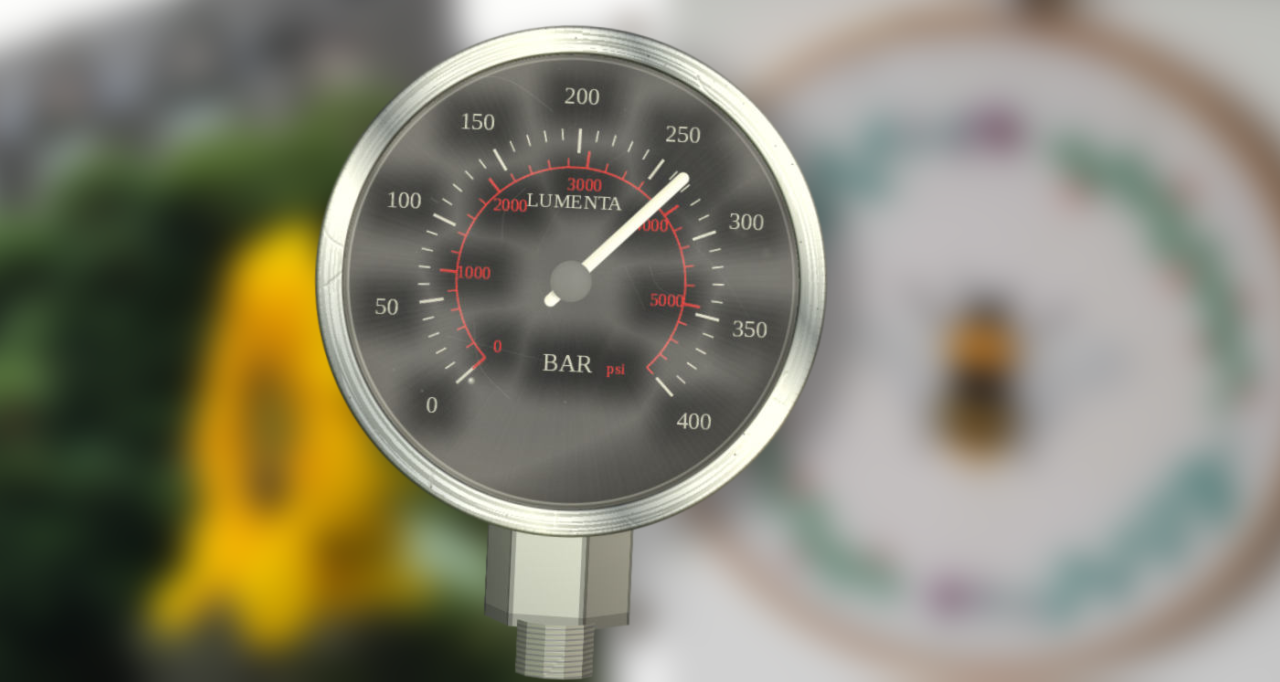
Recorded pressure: 265 bar
